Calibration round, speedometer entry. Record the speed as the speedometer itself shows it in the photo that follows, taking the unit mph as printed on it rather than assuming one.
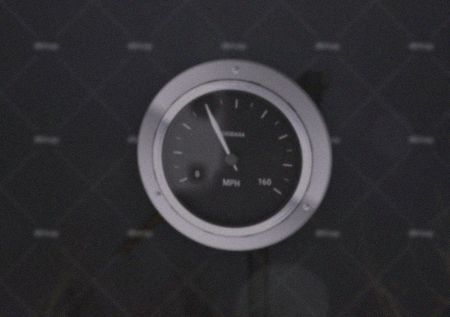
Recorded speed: 60 mph
